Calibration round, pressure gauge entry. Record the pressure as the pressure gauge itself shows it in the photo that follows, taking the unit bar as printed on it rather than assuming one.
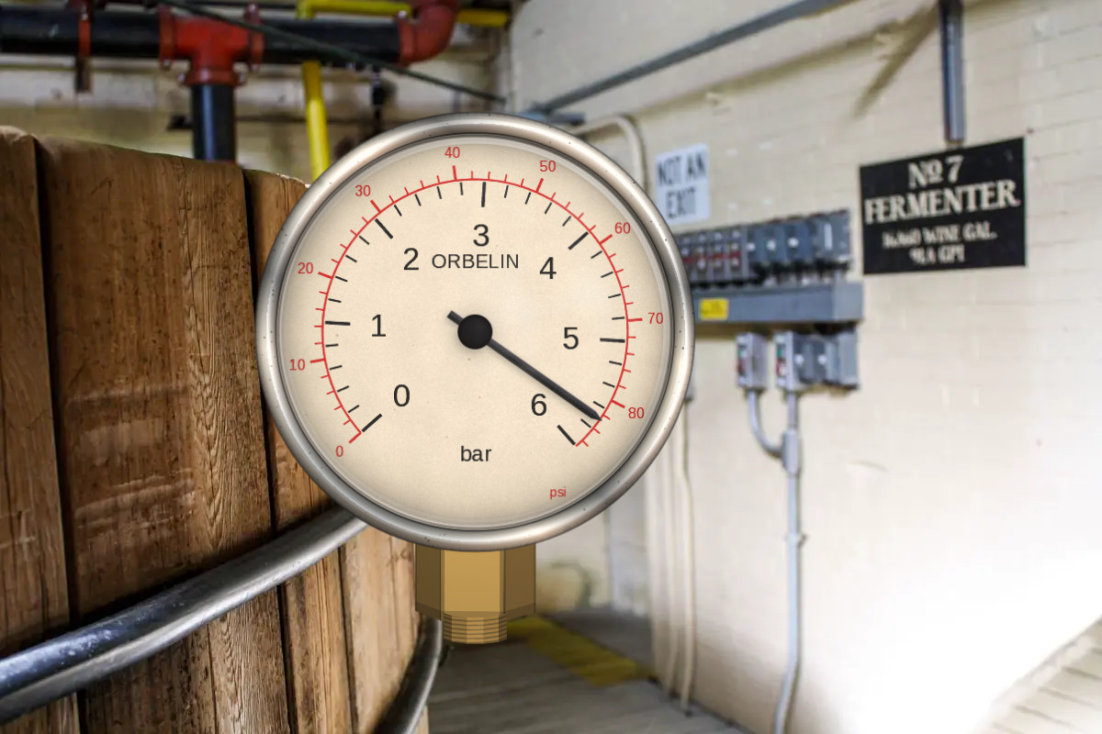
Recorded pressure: 5.7 bar
